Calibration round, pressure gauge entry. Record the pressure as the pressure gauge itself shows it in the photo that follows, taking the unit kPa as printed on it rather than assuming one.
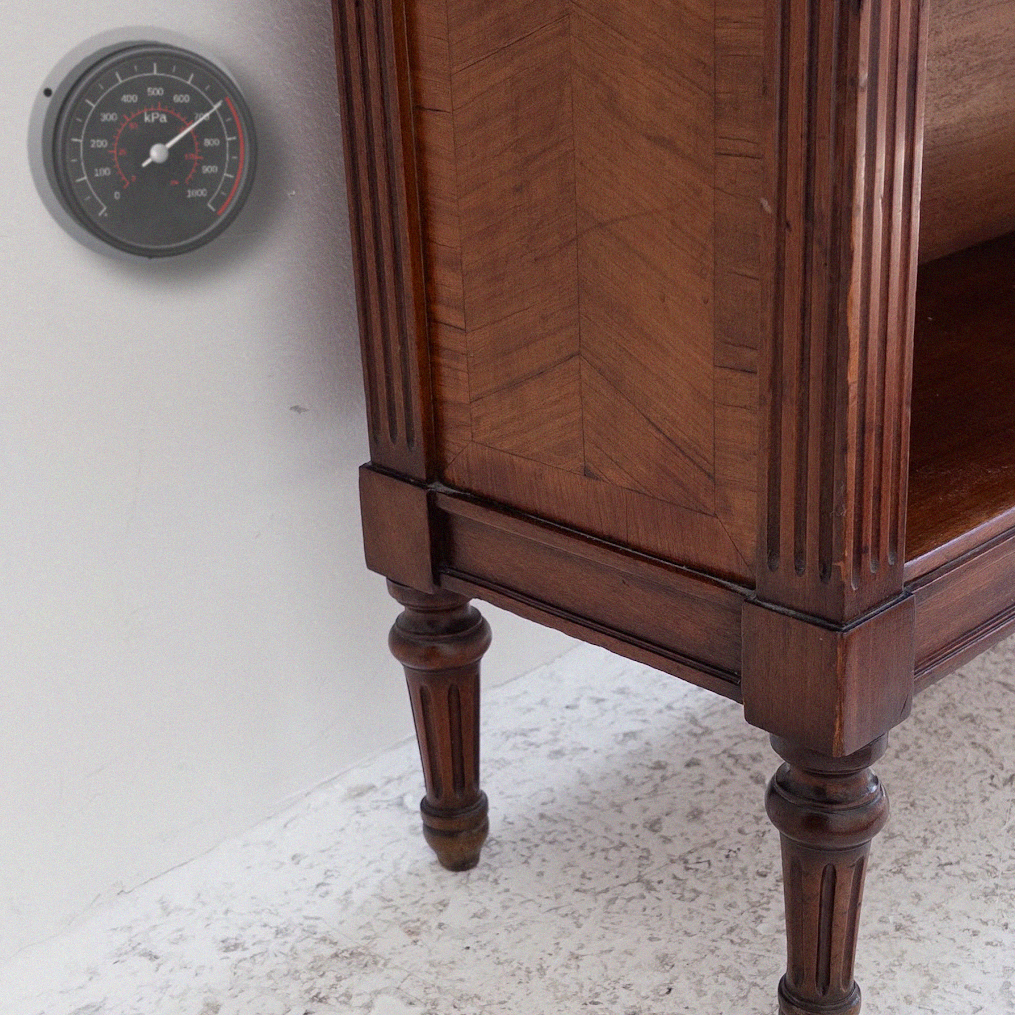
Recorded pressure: 700 kPa
